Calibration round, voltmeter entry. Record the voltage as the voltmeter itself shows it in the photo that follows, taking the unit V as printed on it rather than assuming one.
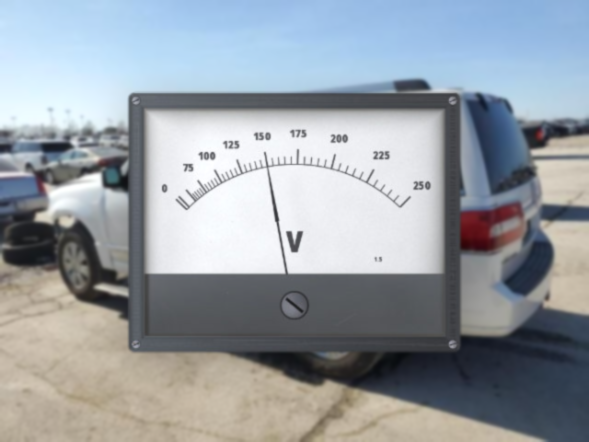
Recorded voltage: 150 V
